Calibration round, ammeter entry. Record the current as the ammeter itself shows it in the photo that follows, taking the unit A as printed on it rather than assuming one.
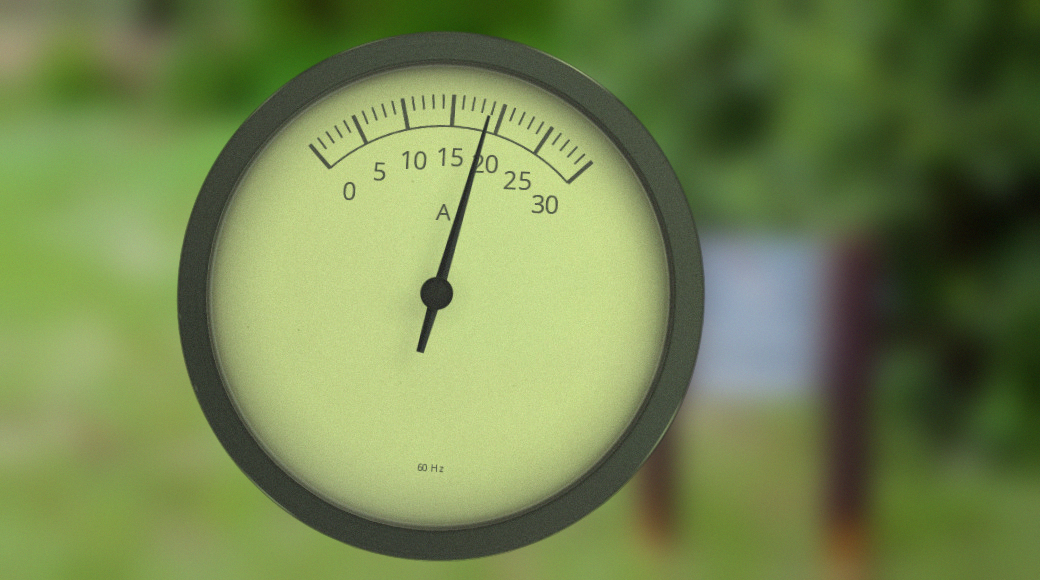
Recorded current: 19 A
